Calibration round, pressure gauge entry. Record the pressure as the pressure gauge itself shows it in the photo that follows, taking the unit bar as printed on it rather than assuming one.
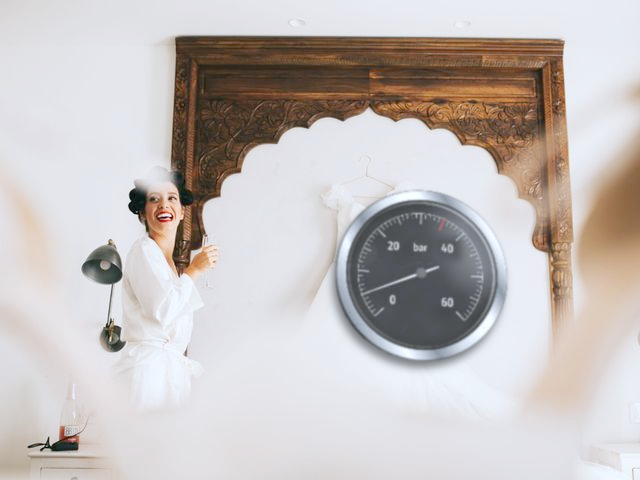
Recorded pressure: 5 bar
